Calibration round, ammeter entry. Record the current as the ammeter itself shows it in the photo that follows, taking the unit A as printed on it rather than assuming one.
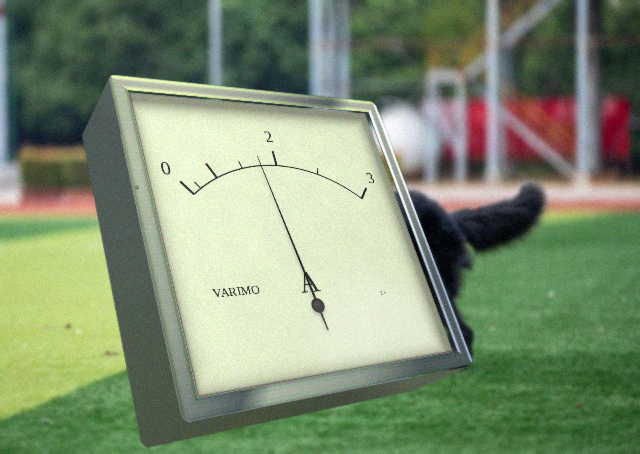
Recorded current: 1.75 A
